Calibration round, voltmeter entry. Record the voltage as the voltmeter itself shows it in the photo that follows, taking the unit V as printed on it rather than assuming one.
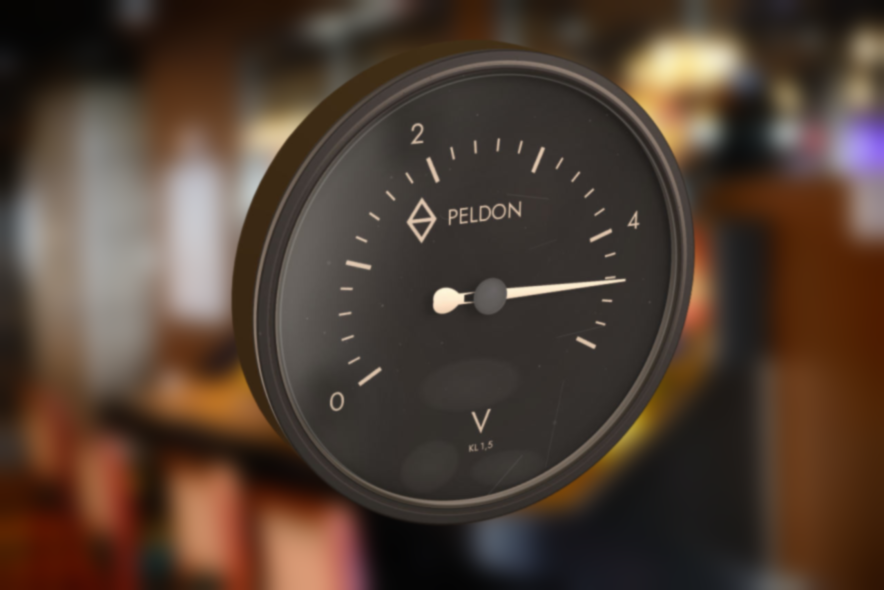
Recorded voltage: 4.4 V
